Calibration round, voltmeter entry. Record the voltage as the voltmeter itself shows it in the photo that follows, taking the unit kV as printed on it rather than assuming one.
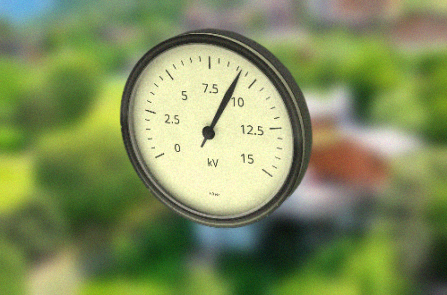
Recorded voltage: 9.25 kV
